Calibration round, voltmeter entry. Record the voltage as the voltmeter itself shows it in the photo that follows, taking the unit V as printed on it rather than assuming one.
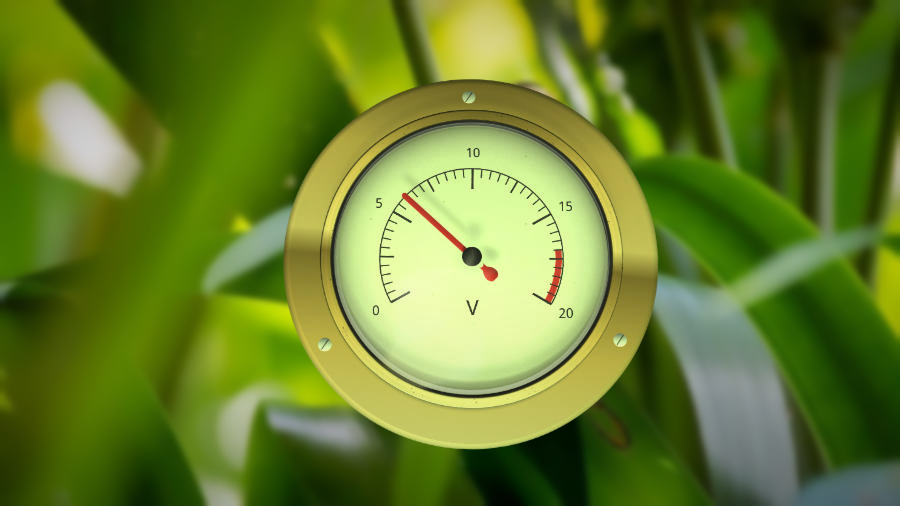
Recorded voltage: 6 V
